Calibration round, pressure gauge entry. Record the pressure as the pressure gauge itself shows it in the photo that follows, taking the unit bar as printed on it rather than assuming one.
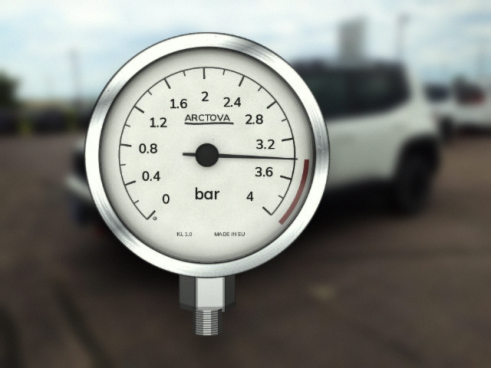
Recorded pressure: 3.4 bar
